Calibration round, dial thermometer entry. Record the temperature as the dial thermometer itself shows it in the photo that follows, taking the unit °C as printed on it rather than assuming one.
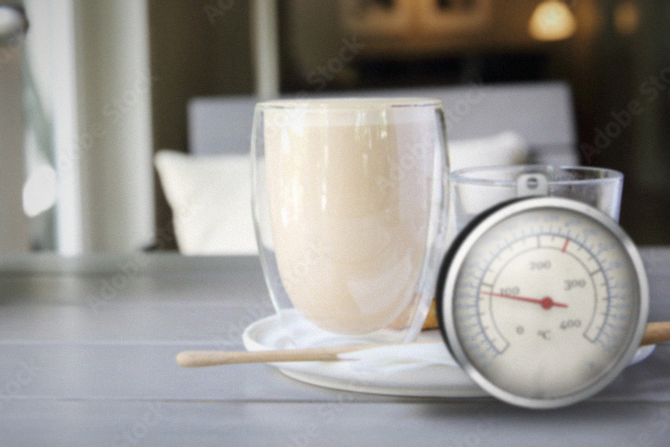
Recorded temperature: 90 °C
